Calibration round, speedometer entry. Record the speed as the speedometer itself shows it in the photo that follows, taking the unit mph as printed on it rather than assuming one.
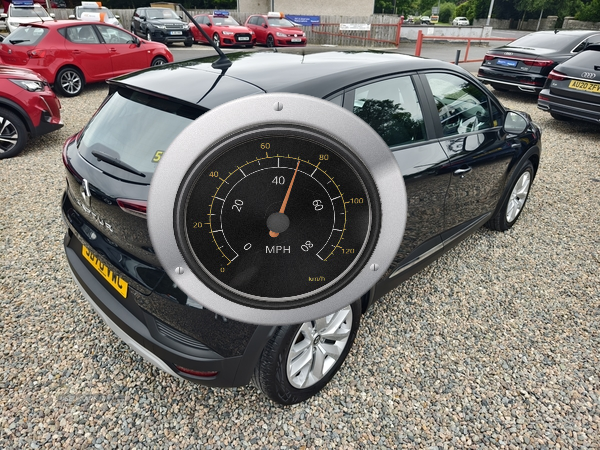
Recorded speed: 45 mph
